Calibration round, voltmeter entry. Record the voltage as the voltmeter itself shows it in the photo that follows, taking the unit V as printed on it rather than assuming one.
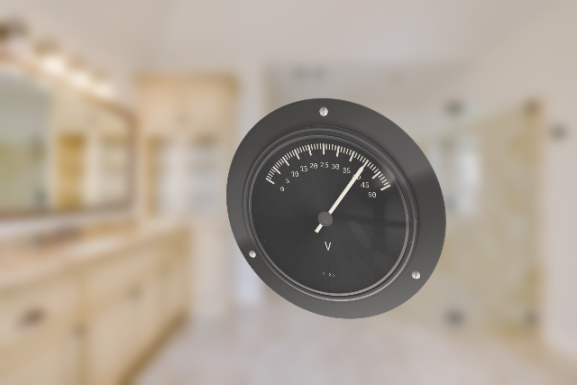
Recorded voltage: 40 V
